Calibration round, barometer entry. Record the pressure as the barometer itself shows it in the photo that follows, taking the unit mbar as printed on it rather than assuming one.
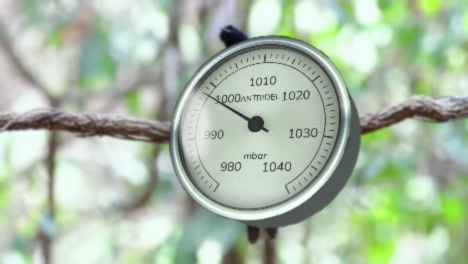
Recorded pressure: 998 mbar
